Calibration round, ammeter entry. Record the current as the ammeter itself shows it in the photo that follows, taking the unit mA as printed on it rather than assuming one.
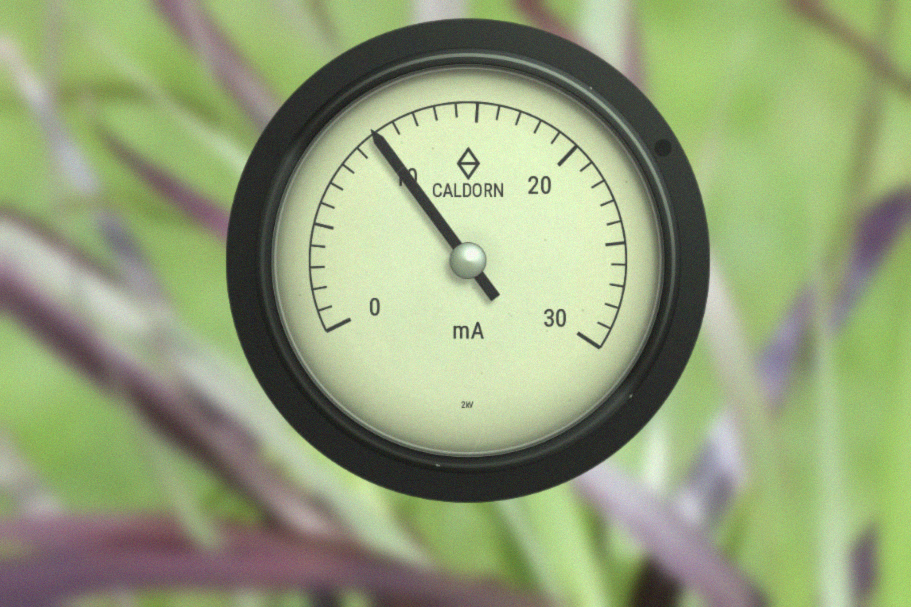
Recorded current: 10 mA
